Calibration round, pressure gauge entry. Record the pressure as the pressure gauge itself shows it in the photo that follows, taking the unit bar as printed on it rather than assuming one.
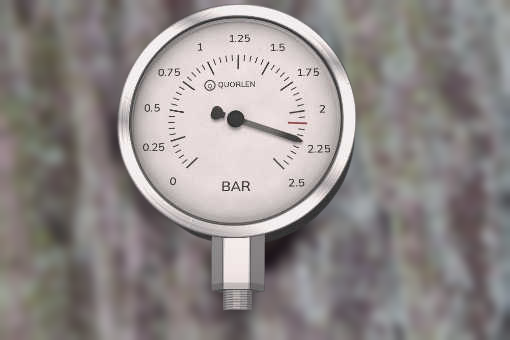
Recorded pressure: 2.25 bar
